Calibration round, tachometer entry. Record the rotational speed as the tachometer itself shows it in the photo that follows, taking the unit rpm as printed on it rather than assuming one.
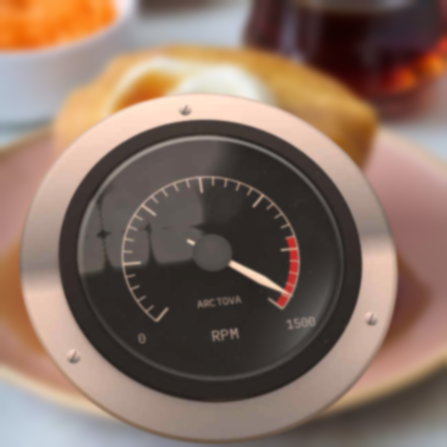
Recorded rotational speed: 1450 rpm
